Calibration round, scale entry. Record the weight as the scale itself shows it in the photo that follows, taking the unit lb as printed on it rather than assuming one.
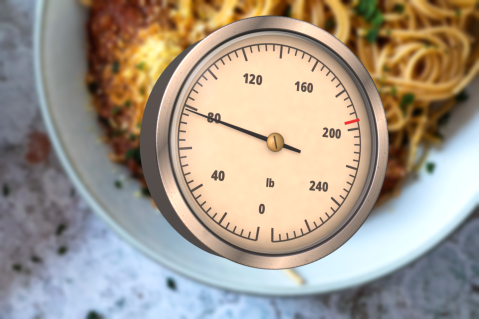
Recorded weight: 78 lb
